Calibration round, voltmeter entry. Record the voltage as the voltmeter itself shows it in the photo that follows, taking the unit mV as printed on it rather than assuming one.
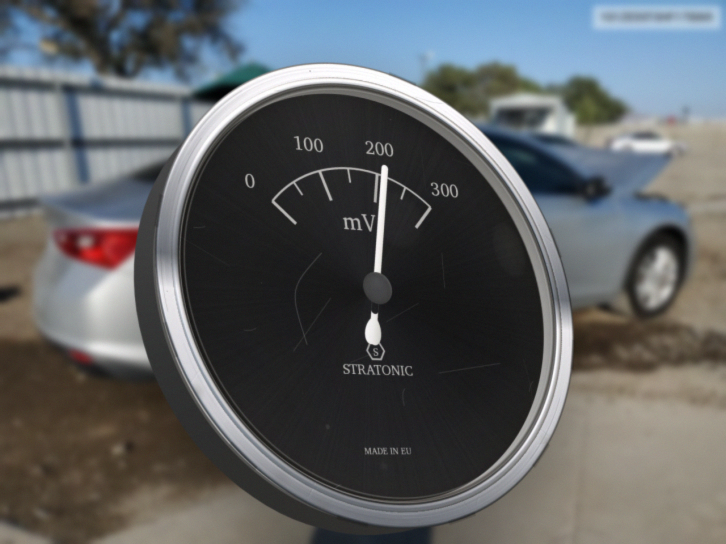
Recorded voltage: 200 mV
